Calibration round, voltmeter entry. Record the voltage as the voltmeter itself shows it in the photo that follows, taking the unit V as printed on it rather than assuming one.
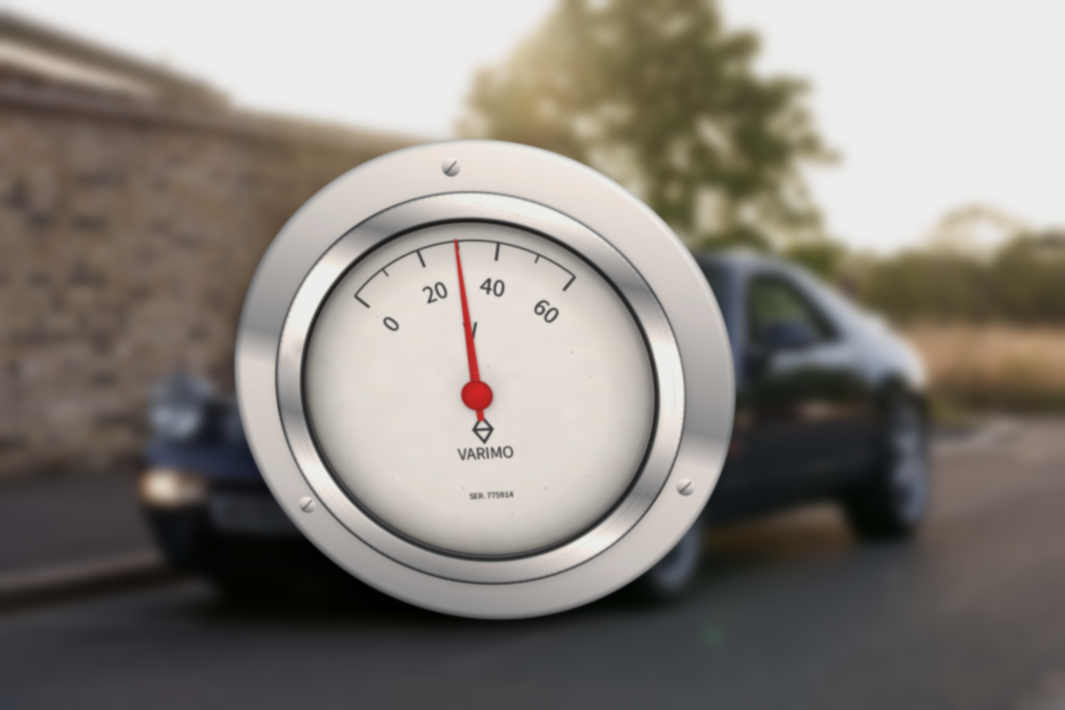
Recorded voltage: 30 V
